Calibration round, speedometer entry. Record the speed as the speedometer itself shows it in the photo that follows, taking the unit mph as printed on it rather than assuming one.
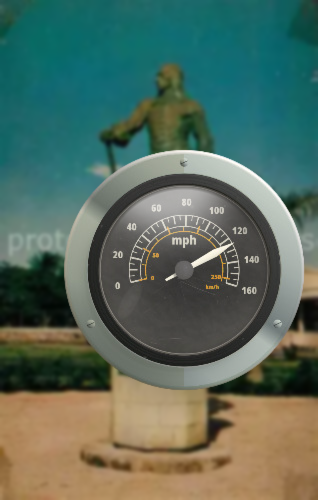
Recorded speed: 125 mph
